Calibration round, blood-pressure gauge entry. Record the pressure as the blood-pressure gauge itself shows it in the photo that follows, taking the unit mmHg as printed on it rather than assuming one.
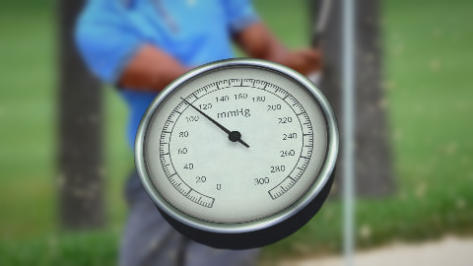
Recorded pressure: 110 mmHg
